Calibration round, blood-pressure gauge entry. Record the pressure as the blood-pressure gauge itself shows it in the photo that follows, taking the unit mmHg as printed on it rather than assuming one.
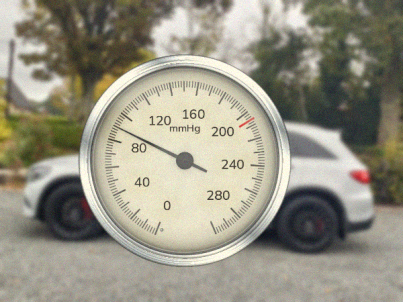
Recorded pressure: 90 mmHg
